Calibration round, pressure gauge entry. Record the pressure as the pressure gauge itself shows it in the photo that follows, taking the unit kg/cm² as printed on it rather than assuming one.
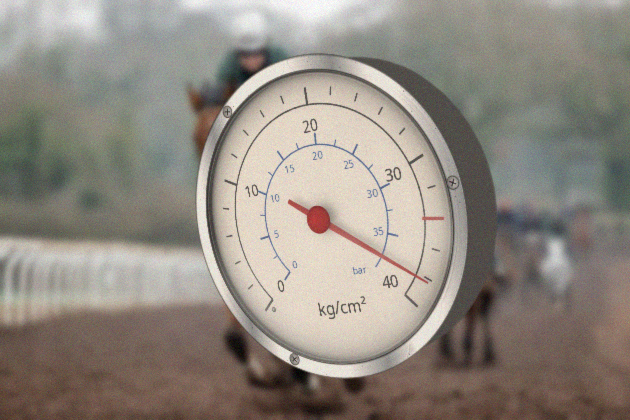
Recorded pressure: 38 kg/cm²
